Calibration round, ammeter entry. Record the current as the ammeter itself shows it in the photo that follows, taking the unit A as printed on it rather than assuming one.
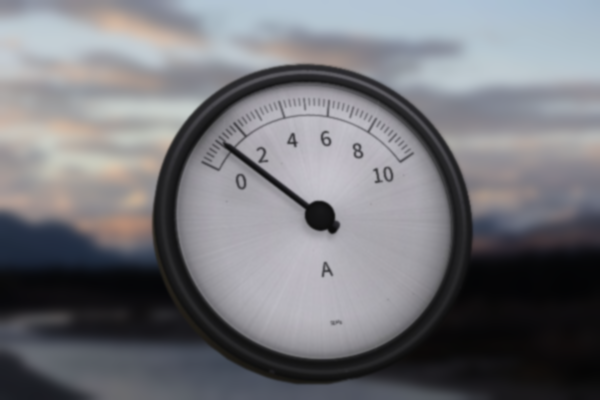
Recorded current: 1 A
